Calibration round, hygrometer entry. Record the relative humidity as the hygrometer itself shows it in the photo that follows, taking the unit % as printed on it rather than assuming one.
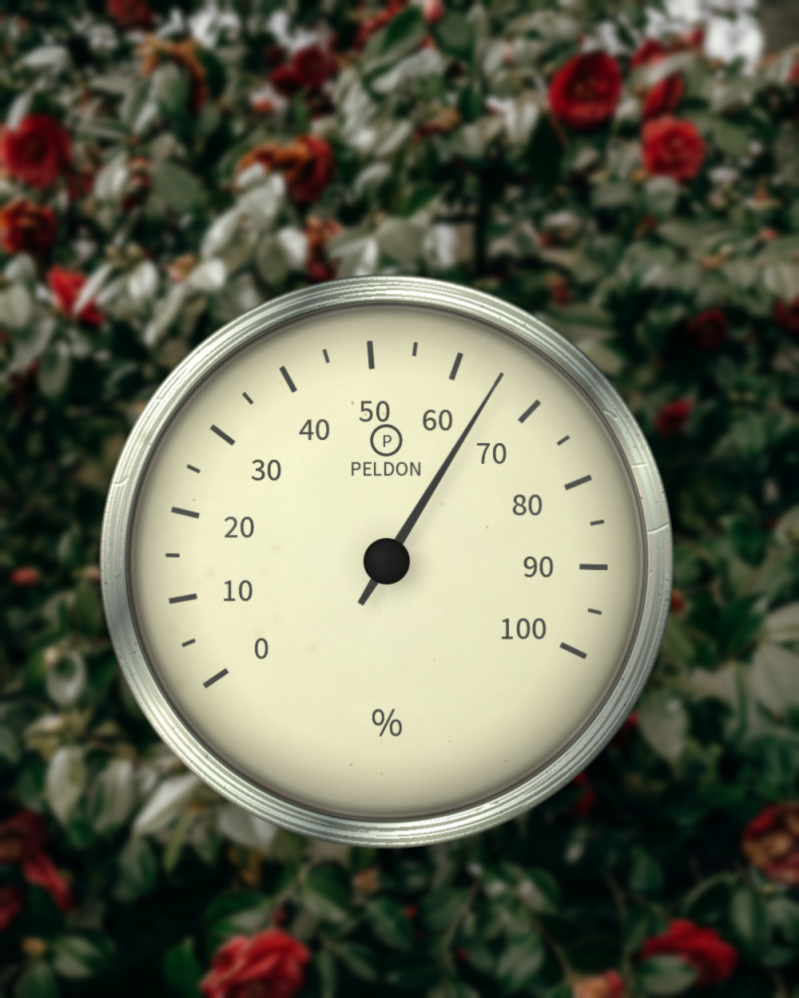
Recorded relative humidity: 65 %
